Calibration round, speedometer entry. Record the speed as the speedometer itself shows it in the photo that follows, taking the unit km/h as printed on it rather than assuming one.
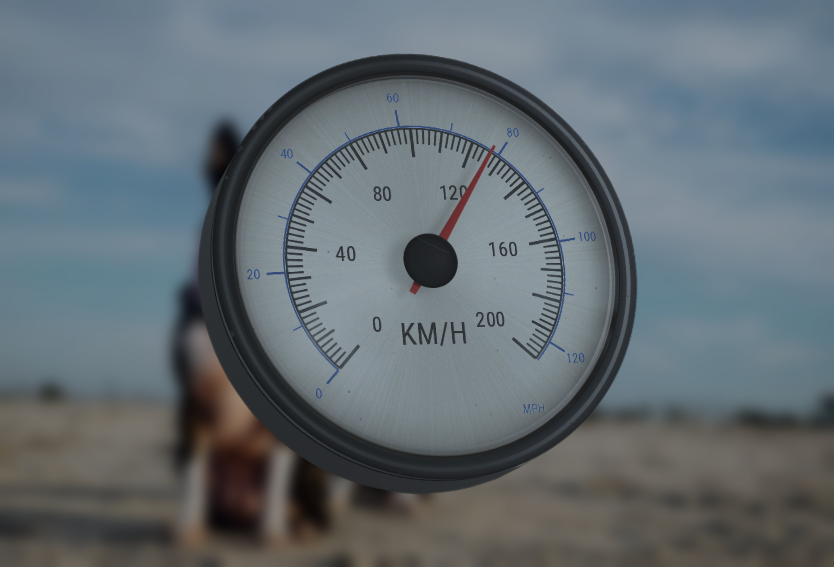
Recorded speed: 126 km/h
